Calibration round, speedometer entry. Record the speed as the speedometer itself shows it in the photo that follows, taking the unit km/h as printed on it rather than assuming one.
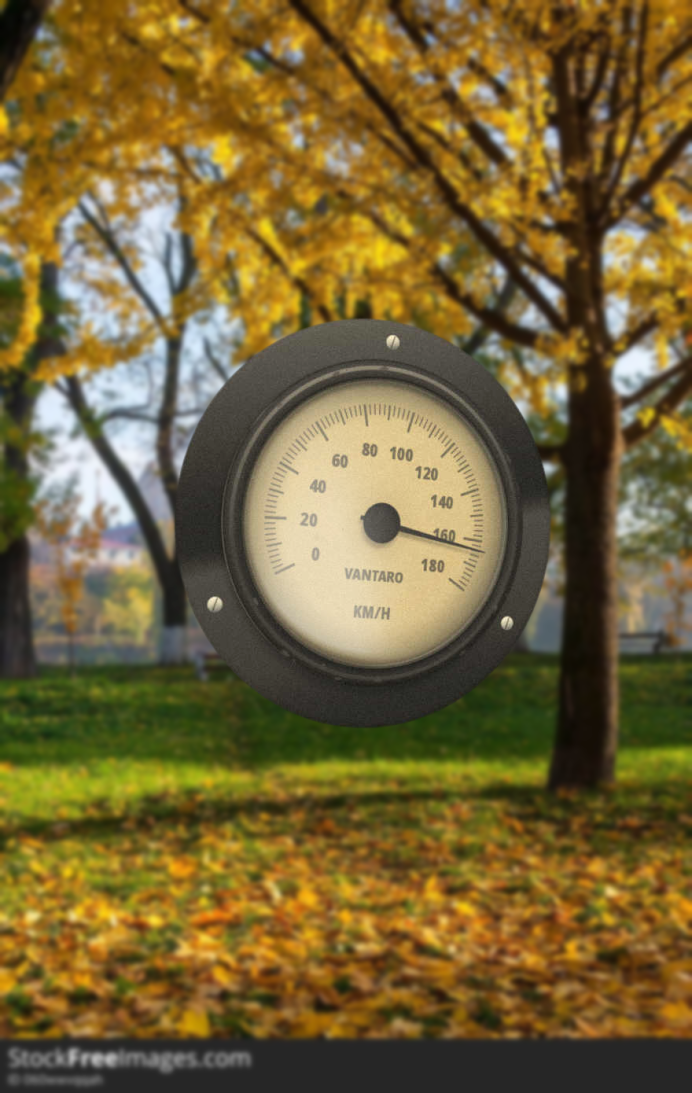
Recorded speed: 164 km/h
